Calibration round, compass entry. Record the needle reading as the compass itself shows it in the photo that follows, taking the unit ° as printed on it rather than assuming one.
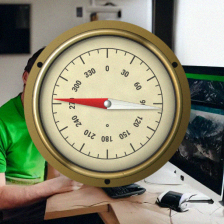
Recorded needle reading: 275 °
